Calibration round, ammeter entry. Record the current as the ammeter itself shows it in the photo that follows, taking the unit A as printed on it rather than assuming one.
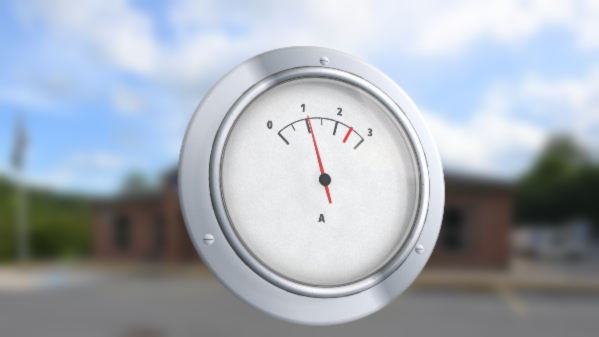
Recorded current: 1 A
